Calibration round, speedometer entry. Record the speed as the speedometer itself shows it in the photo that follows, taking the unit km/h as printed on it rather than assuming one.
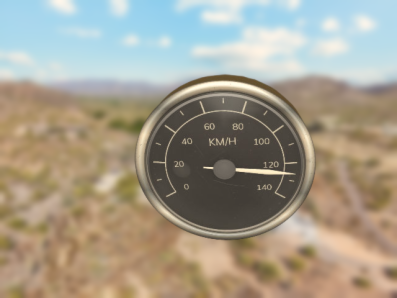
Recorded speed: 125 km/h
